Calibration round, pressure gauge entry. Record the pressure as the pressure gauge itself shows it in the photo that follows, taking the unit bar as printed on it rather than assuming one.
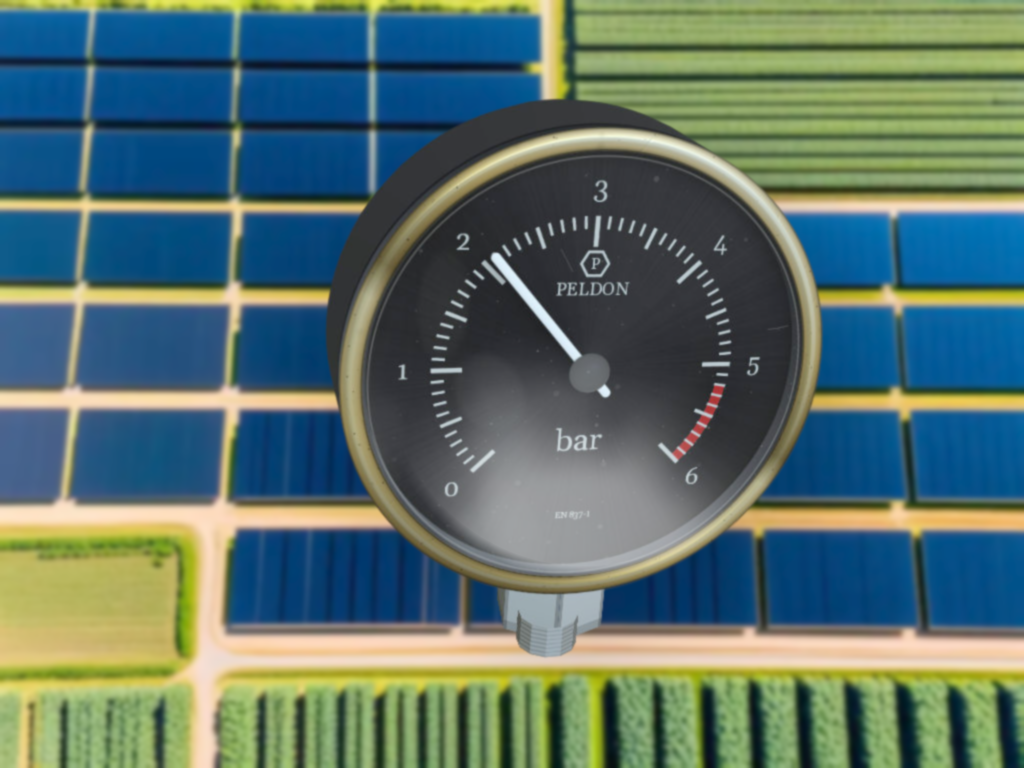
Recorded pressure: 2.1 bar
